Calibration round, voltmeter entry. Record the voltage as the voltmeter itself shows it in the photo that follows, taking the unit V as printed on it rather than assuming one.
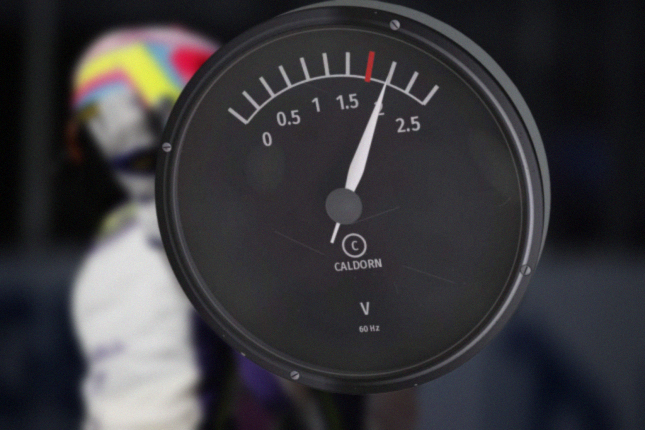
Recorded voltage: 2 V
